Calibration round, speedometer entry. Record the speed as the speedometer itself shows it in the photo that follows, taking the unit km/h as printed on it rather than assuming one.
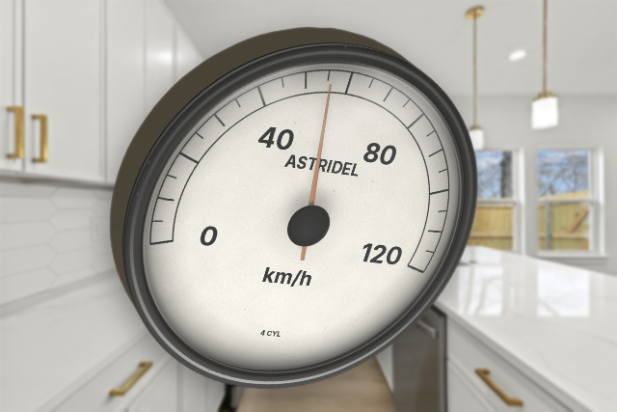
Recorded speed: 55 km/h
